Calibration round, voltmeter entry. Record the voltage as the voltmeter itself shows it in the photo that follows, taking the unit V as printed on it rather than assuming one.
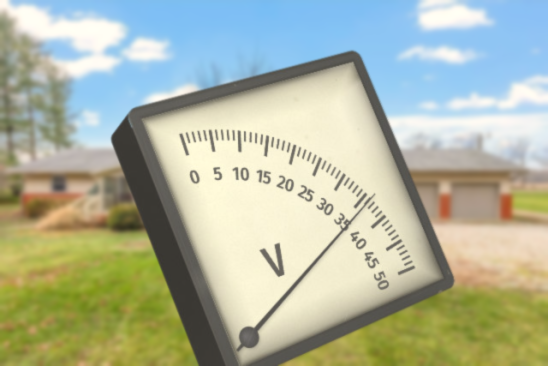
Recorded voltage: 36 V
